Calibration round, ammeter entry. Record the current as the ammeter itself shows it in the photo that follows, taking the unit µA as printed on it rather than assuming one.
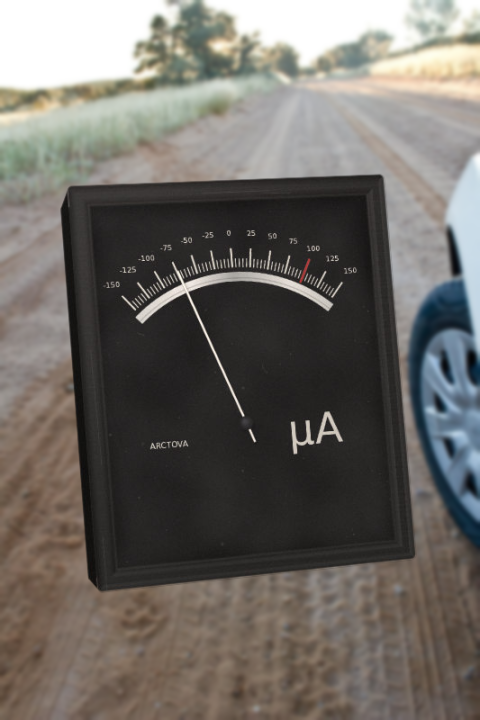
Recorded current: -75 µA
